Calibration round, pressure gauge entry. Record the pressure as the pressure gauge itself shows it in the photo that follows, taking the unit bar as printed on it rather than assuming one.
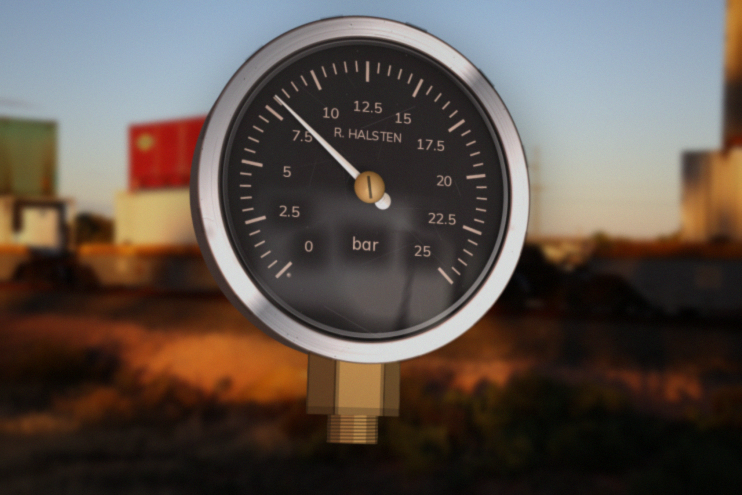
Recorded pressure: 8 bar
